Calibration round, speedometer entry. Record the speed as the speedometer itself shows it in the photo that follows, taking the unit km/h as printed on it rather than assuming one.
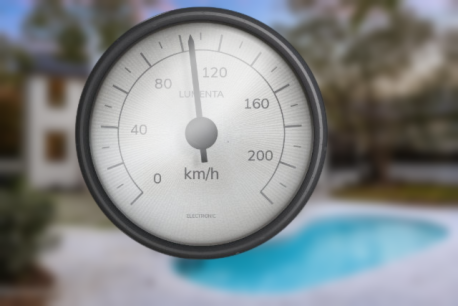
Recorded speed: 105 km/h
